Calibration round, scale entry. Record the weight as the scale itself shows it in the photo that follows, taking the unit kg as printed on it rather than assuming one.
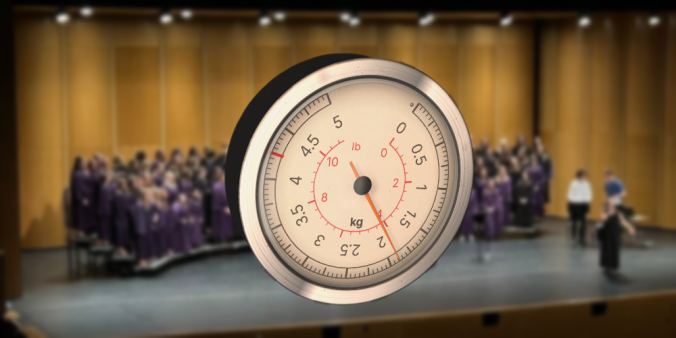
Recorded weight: 1.9 kg
